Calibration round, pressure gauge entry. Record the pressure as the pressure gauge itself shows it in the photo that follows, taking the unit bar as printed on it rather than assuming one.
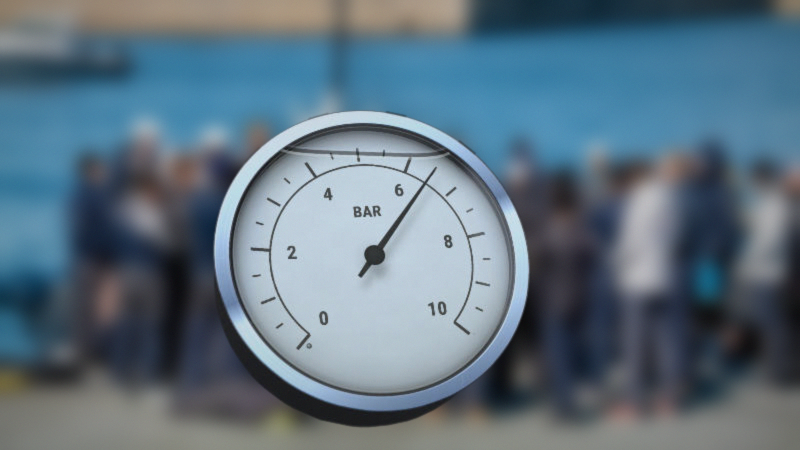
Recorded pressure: 6.5 bar
